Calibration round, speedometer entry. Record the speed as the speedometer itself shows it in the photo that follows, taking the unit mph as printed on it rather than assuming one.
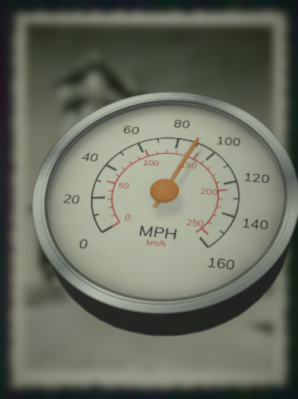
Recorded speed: 90 mph
